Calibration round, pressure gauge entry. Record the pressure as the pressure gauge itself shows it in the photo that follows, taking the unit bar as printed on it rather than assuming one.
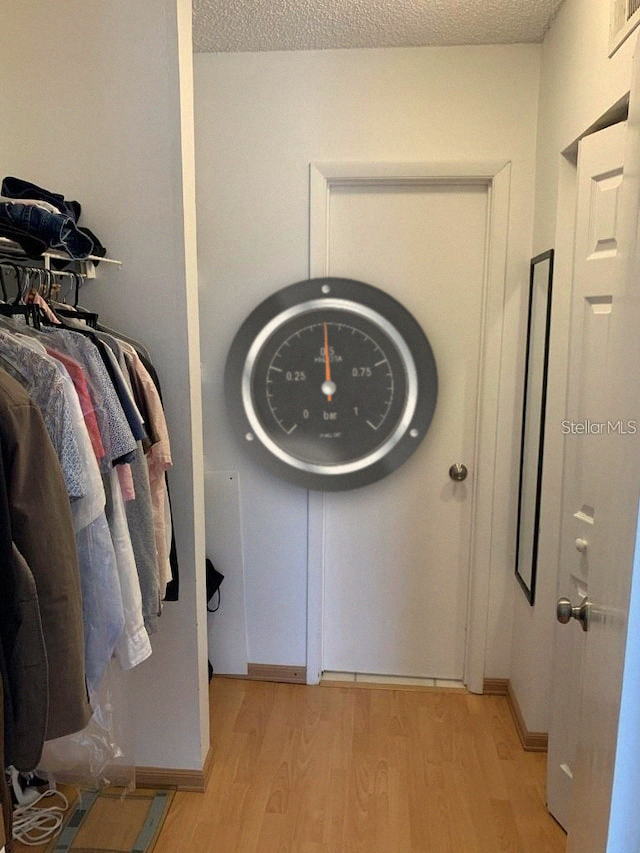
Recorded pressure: 0.5 bar
